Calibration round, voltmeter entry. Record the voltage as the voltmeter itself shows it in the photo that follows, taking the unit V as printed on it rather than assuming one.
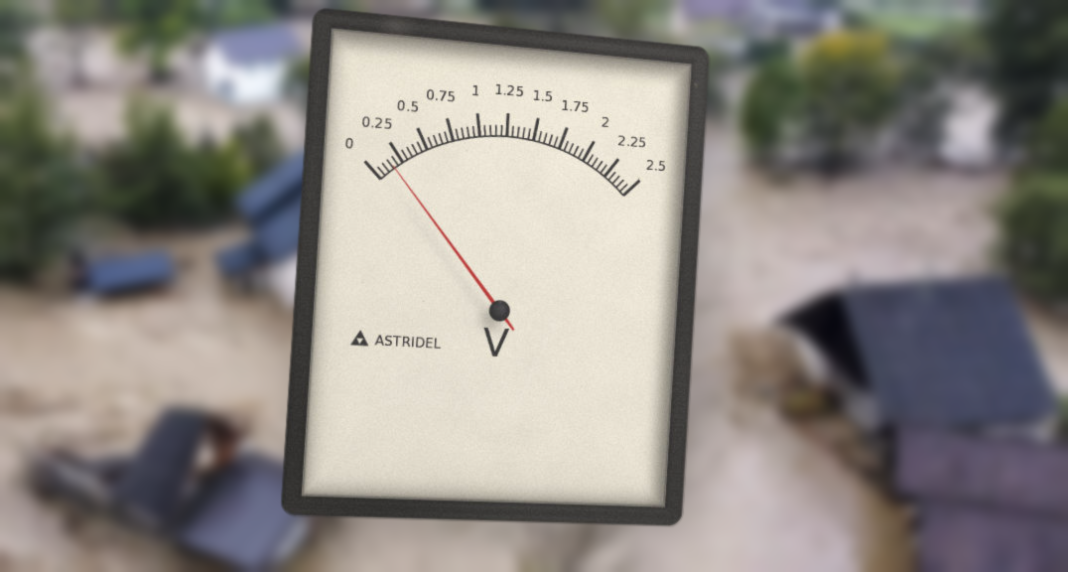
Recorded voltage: 0.15 V
